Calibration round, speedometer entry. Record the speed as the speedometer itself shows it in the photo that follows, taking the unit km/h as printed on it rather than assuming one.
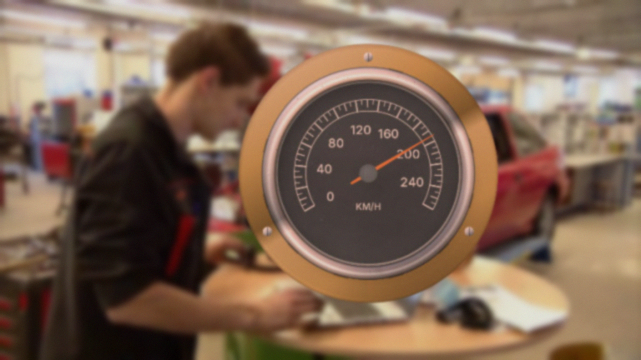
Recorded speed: 195 km/h
